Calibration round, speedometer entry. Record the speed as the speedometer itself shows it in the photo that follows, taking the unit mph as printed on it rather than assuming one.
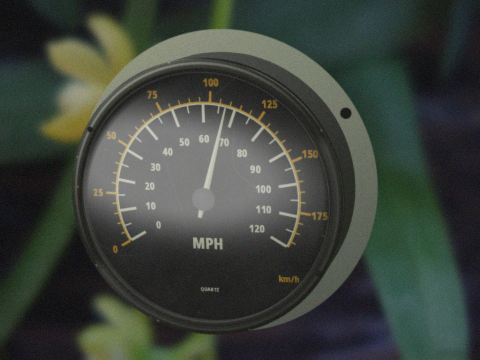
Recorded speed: 67.5 mph
